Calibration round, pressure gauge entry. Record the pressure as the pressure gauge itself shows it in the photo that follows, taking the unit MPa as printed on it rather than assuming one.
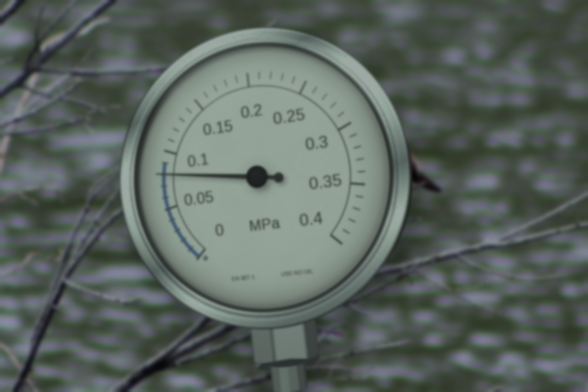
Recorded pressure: 0.08 MPa
